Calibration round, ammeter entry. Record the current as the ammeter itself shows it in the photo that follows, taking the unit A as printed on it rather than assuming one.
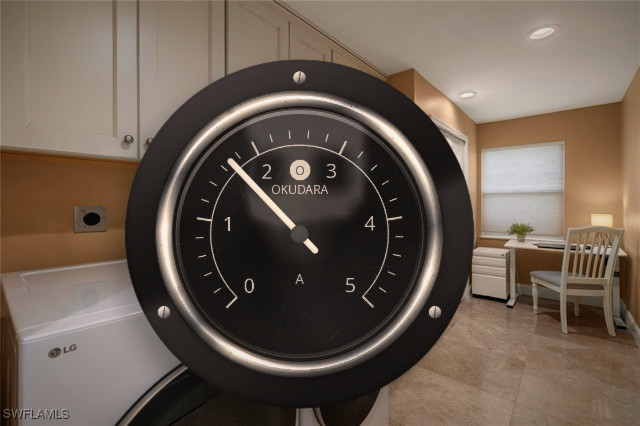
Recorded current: 1.7 A
